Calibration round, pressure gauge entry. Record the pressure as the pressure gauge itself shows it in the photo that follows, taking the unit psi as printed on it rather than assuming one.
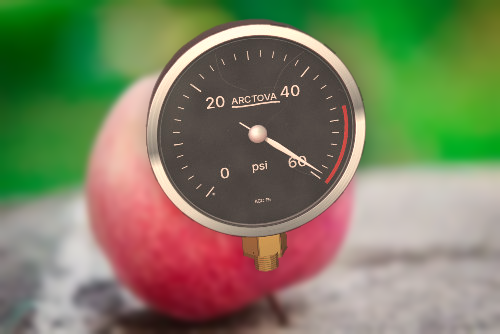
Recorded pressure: 59 psi
